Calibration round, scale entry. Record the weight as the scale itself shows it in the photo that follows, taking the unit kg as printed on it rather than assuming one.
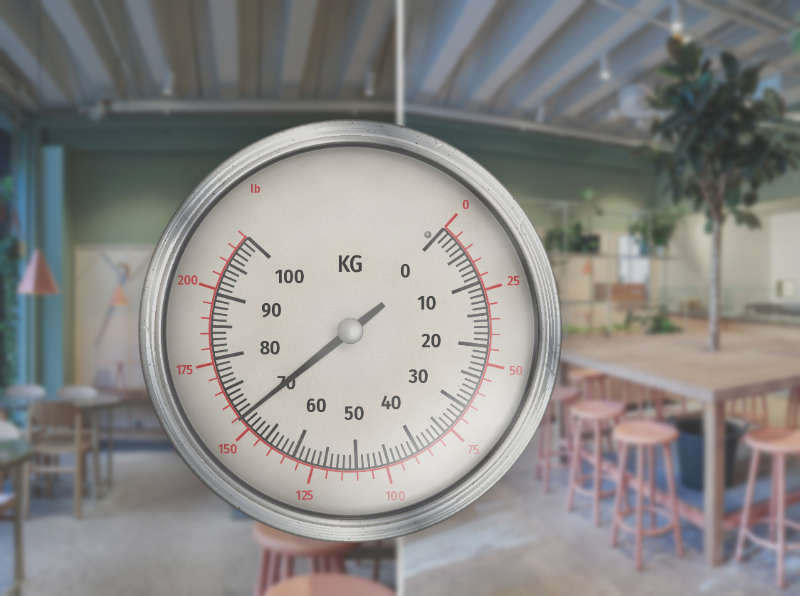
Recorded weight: 70 kg
